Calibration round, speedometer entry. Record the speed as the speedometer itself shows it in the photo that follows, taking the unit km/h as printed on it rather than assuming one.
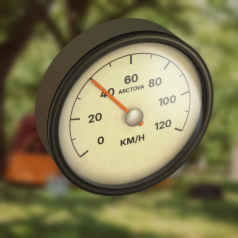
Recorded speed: 40 km/h
